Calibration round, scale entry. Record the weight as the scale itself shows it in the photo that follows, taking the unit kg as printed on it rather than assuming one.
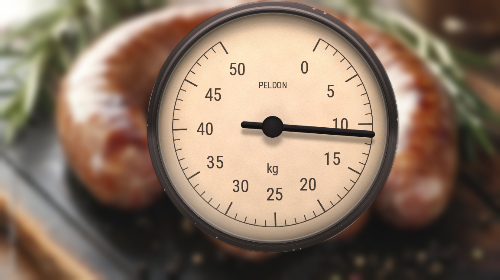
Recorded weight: 11 kg
